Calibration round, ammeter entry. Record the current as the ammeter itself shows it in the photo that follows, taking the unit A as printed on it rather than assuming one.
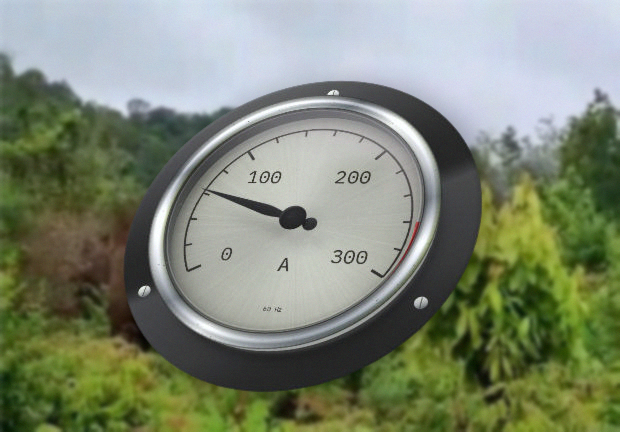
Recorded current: 60 A
